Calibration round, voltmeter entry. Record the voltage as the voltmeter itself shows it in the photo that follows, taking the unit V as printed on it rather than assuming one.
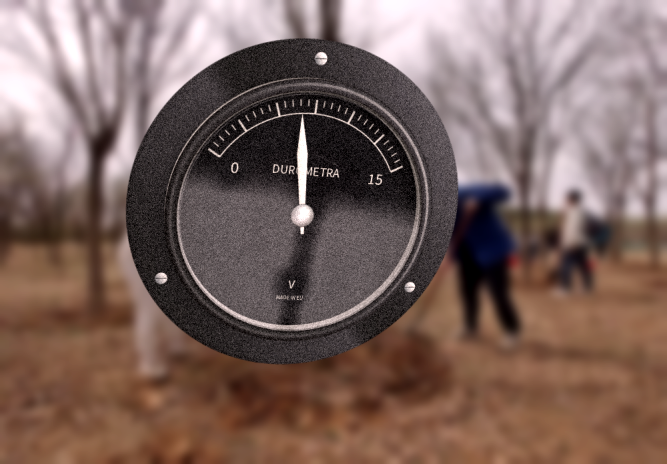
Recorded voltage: 6.5 V
